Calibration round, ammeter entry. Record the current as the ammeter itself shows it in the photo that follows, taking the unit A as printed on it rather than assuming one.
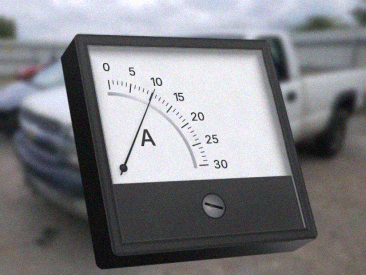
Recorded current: 10 A
